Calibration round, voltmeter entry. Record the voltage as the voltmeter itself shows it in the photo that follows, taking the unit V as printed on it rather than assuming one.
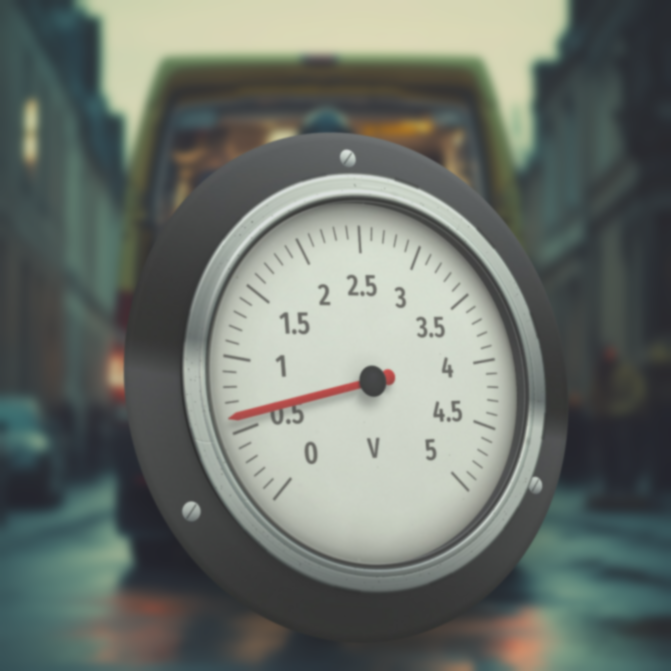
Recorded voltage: 0.6 V
